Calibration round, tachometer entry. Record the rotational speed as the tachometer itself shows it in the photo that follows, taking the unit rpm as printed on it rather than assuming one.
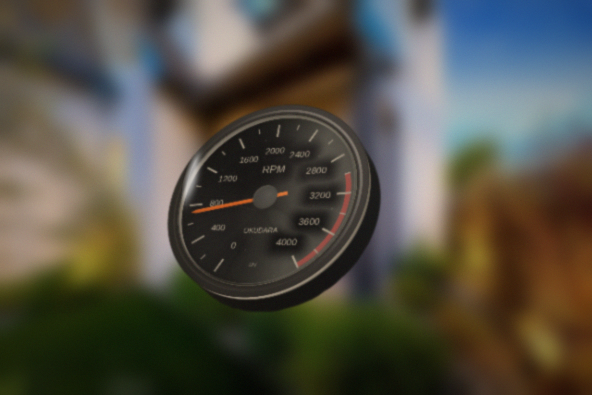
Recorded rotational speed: 700 rpm
